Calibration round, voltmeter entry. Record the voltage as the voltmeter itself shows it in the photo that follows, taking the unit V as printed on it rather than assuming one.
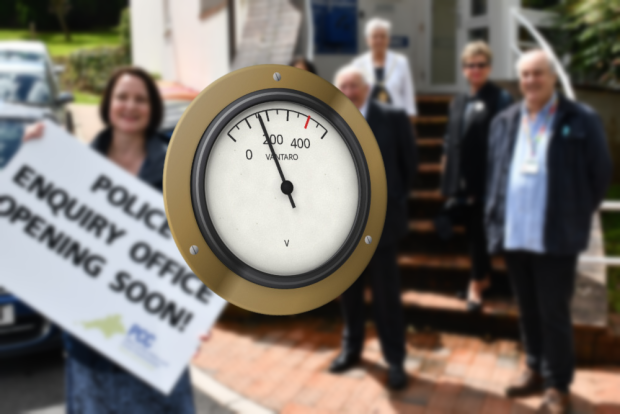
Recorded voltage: 150 V
